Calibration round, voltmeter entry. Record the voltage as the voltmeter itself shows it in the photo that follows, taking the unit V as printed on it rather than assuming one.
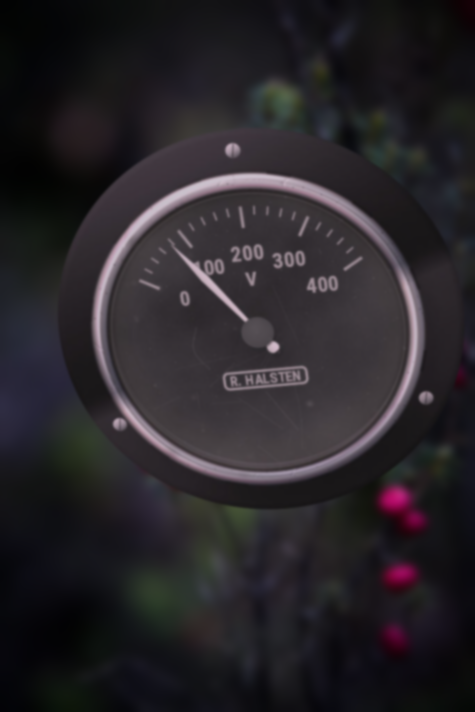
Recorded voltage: 80 V
